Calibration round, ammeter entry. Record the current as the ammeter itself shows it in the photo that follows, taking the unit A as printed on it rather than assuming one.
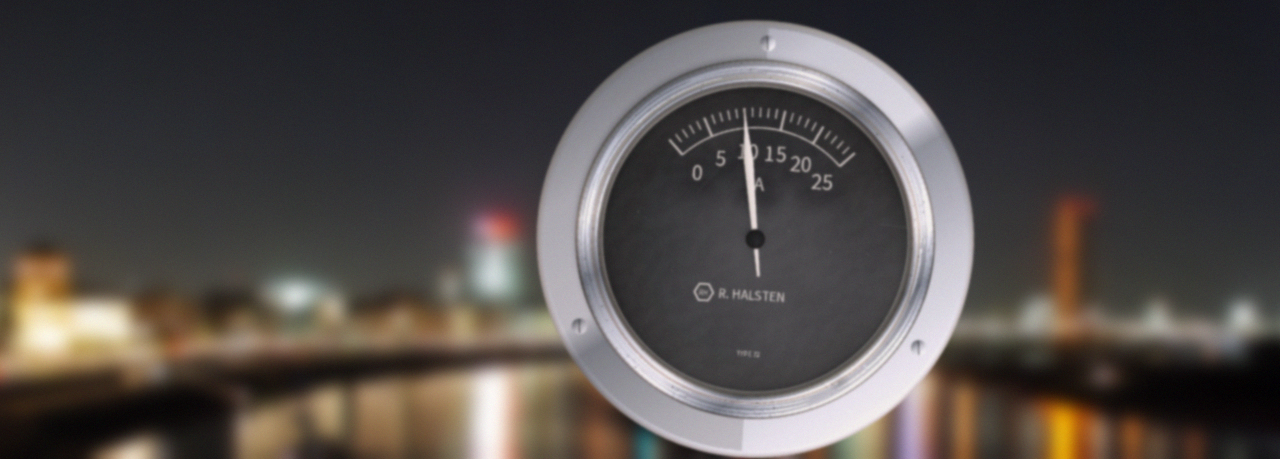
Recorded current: 10 A
